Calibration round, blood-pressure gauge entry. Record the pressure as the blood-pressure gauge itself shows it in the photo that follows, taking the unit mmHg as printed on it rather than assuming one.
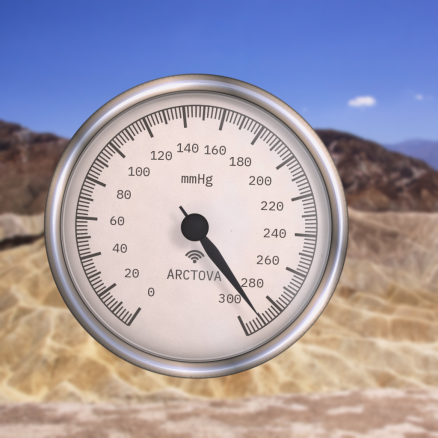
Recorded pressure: 290 mmHg
